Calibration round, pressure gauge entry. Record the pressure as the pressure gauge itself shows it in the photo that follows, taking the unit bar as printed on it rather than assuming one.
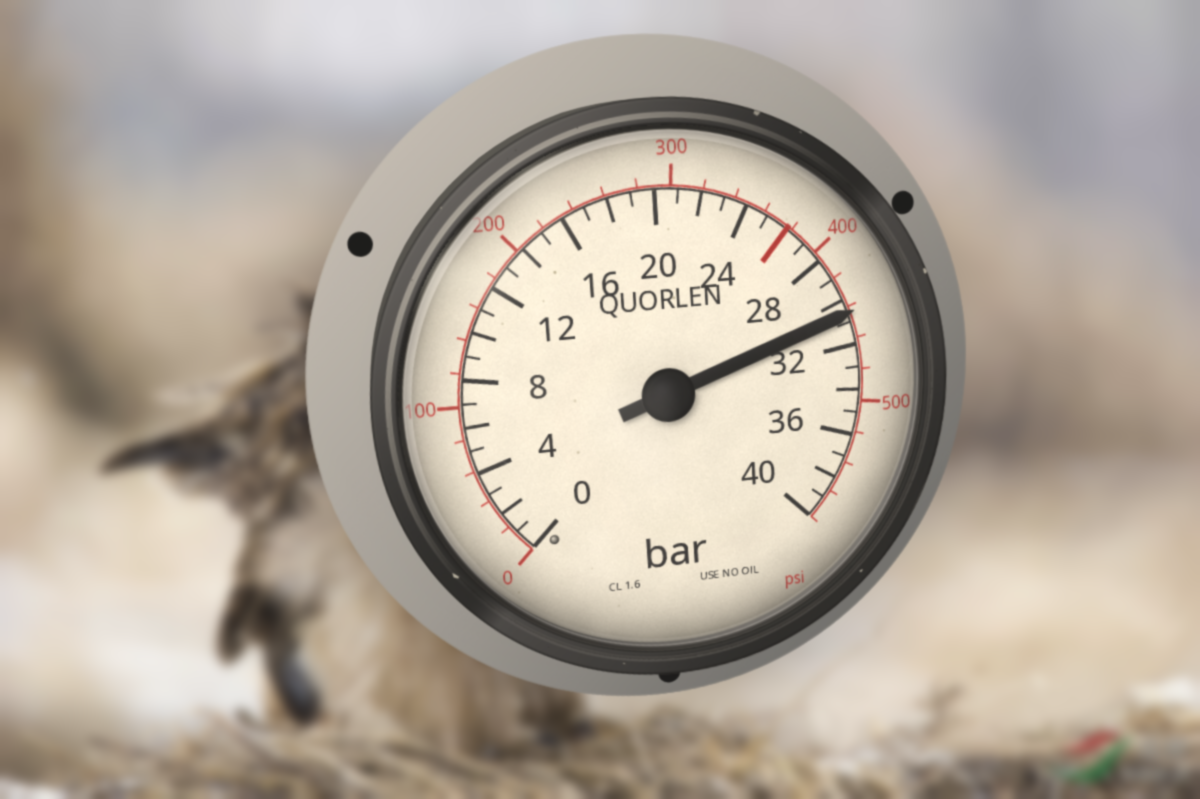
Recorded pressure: 30.5 bar
